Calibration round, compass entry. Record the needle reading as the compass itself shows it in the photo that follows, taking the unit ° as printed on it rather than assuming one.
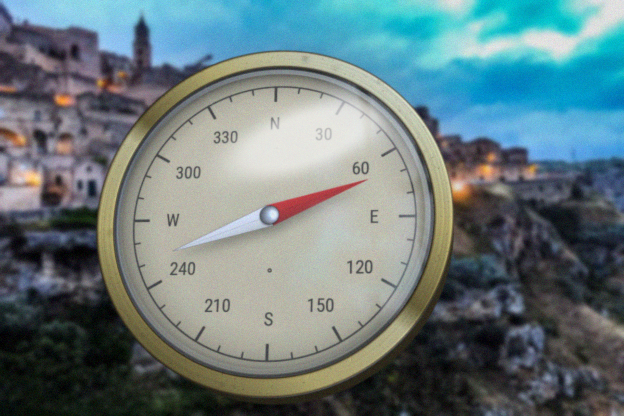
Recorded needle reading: 70 °
